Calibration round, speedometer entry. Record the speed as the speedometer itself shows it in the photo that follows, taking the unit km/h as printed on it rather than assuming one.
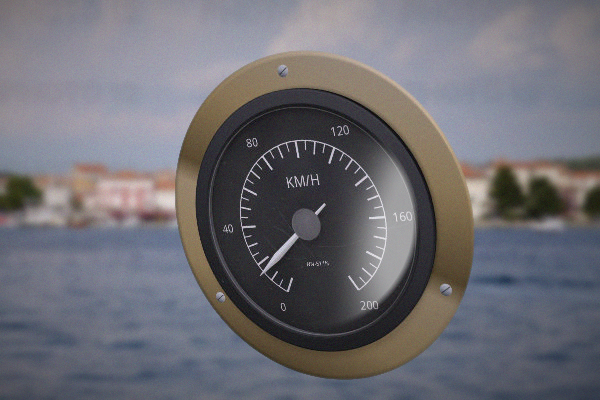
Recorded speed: 15 km/h
